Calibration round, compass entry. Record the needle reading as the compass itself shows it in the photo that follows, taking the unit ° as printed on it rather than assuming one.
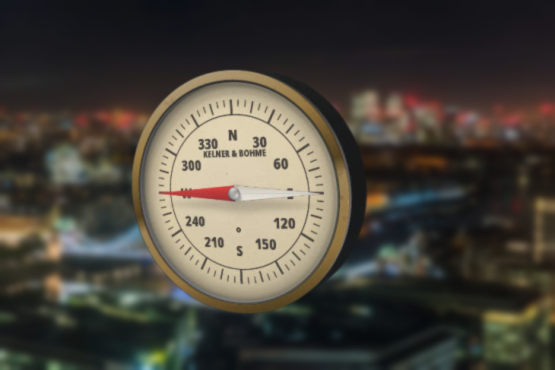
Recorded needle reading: 270 °
